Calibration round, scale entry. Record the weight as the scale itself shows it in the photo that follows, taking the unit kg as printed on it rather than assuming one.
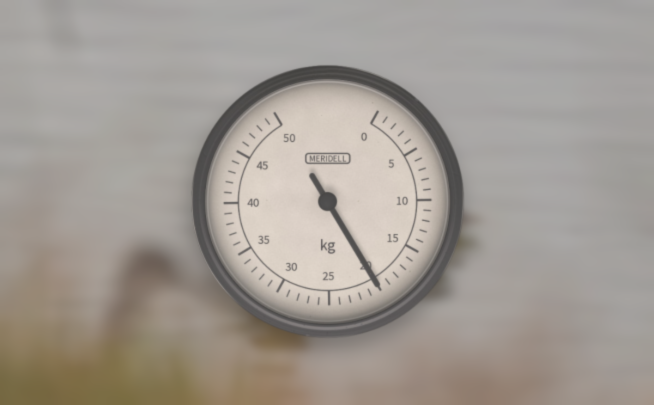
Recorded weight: 20 kg
